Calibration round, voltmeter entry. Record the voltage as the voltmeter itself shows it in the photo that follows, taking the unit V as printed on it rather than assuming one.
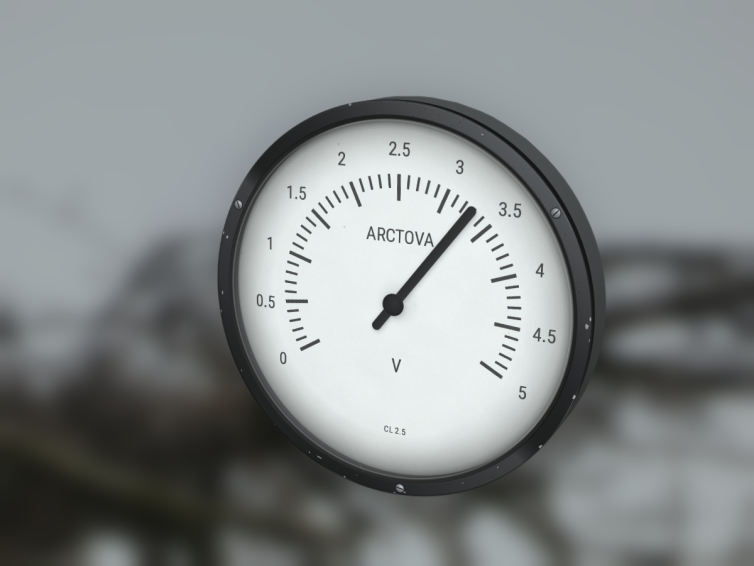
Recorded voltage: 3.3 V
